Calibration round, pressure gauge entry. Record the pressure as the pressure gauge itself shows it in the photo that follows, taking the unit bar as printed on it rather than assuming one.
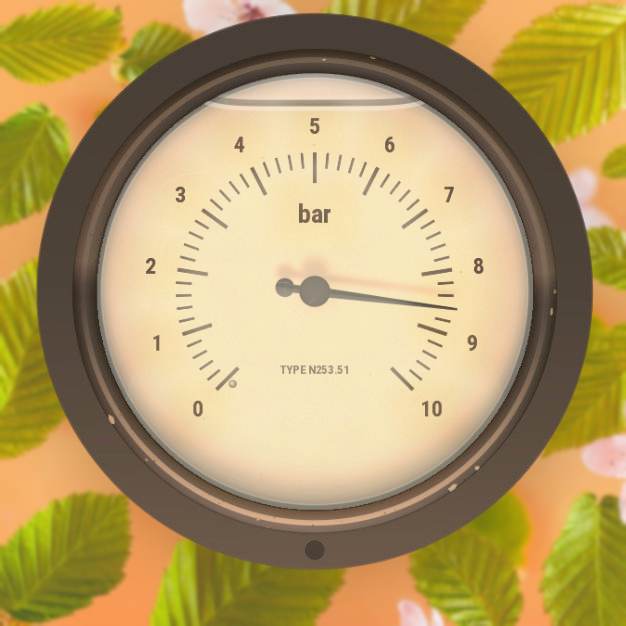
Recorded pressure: 8.6 bar
